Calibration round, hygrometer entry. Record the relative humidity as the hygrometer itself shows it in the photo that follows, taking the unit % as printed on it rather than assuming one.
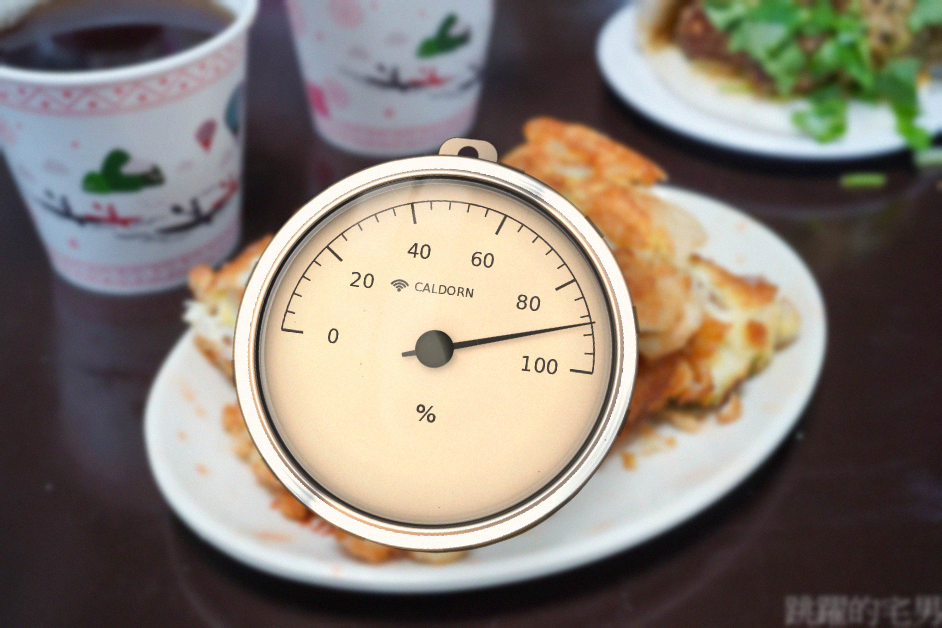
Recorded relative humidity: 90 %
